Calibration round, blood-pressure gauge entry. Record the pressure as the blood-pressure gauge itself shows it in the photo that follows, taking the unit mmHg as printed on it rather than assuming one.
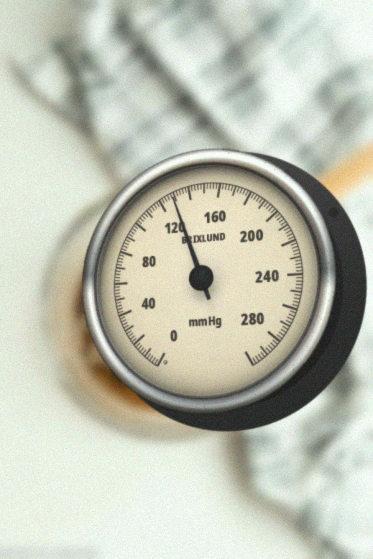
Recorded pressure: 130 mmHg
